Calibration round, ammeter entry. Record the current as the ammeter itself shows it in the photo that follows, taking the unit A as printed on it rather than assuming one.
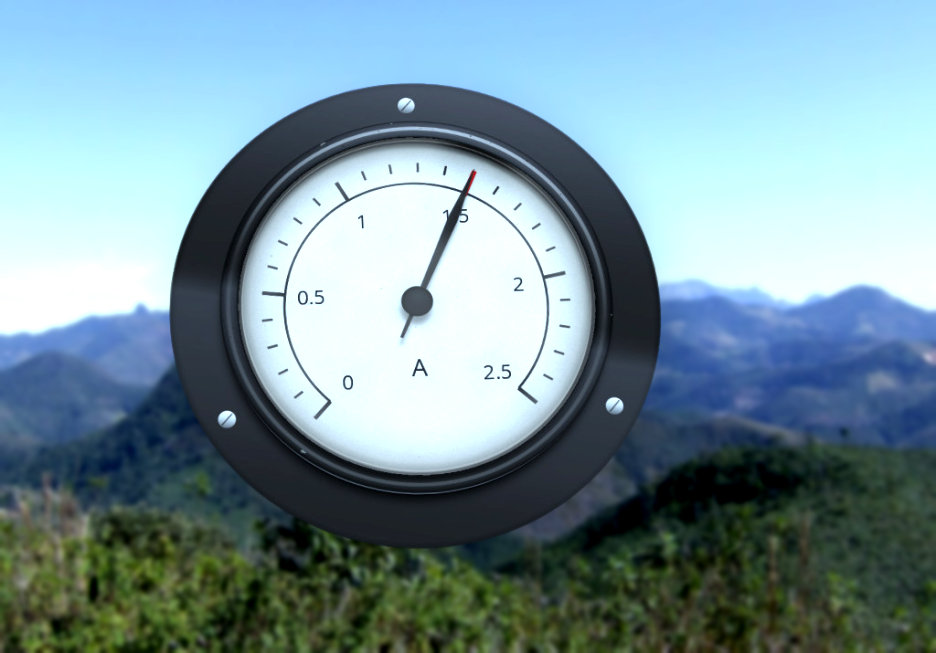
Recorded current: 1.5 A
